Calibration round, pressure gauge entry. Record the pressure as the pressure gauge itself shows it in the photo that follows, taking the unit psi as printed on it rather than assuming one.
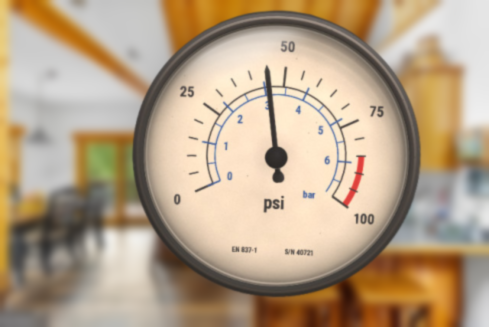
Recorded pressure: 45 psi
